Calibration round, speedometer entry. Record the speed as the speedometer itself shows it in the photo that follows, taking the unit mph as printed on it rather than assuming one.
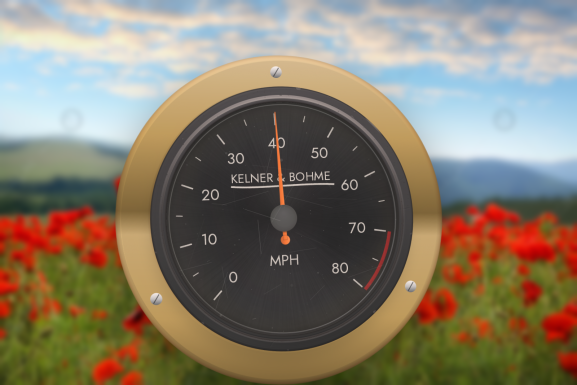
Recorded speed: 40 mph
